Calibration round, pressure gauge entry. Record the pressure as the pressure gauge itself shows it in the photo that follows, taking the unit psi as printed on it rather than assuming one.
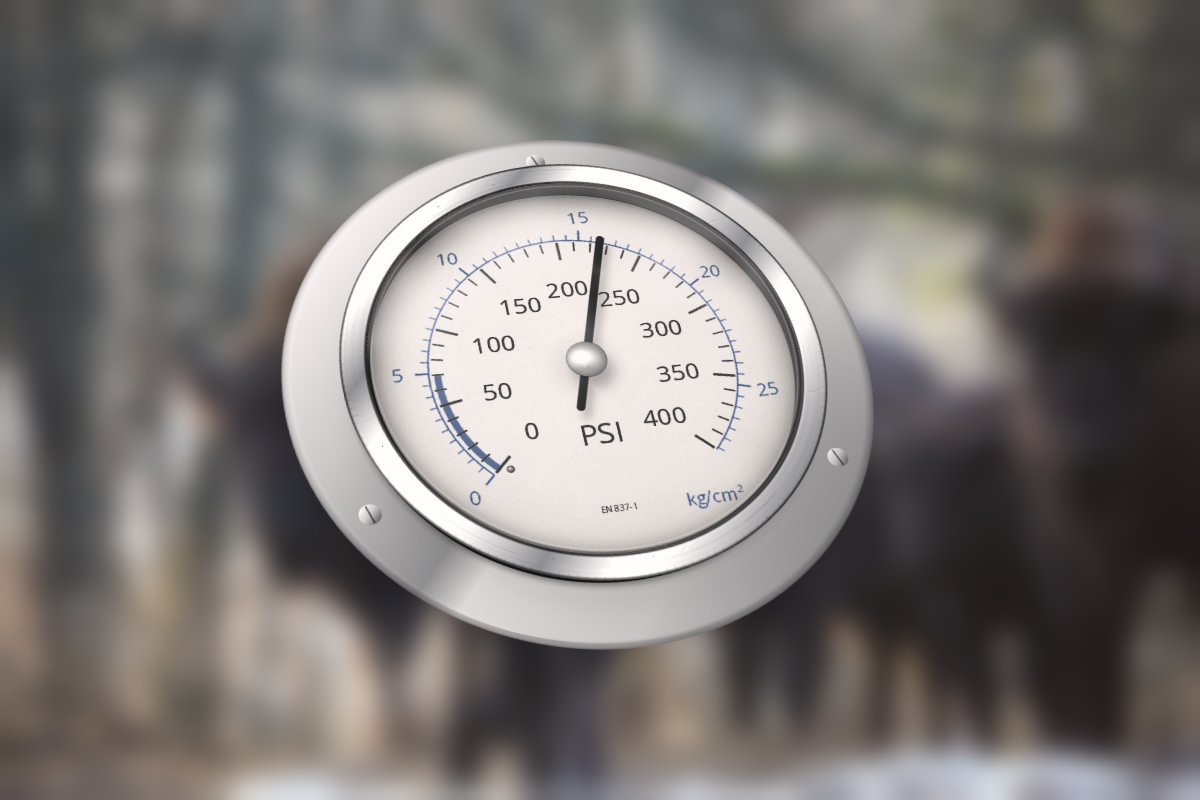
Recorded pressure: 225 psi
